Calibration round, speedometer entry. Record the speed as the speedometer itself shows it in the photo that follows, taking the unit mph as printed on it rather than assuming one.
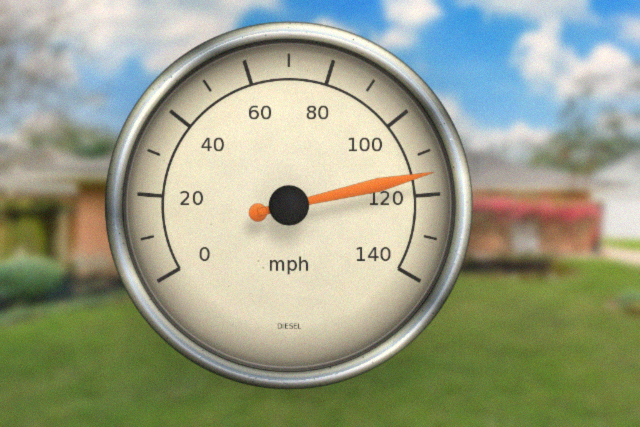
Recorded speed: 115 mph
